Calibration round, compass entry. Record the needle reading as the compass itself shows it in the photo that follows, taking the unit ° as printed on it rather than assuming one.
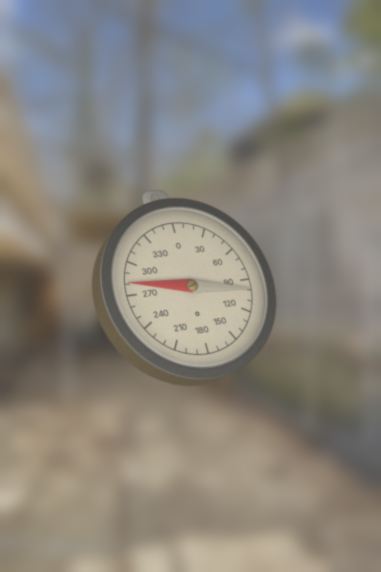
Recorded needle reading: 280 °
